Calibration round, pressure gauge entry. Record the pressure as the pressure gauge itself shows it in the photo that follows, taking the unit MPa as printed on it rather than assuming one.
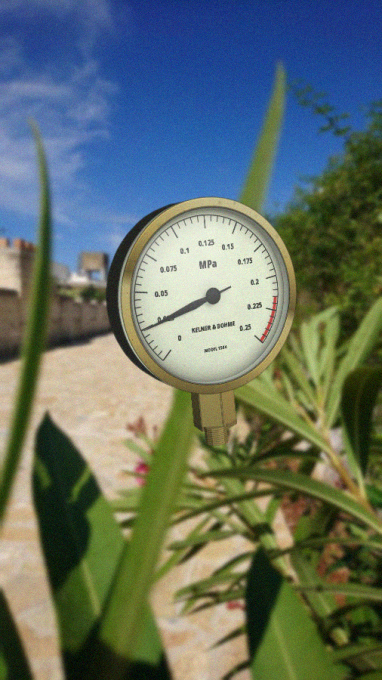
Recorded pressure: 0.025 MPa
